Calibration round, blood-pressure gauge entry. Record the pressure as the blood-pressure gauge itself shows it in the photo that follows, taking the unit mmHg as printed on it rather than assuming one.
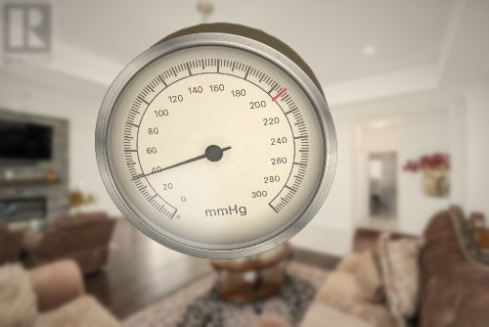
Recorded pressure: 40 mmHg
